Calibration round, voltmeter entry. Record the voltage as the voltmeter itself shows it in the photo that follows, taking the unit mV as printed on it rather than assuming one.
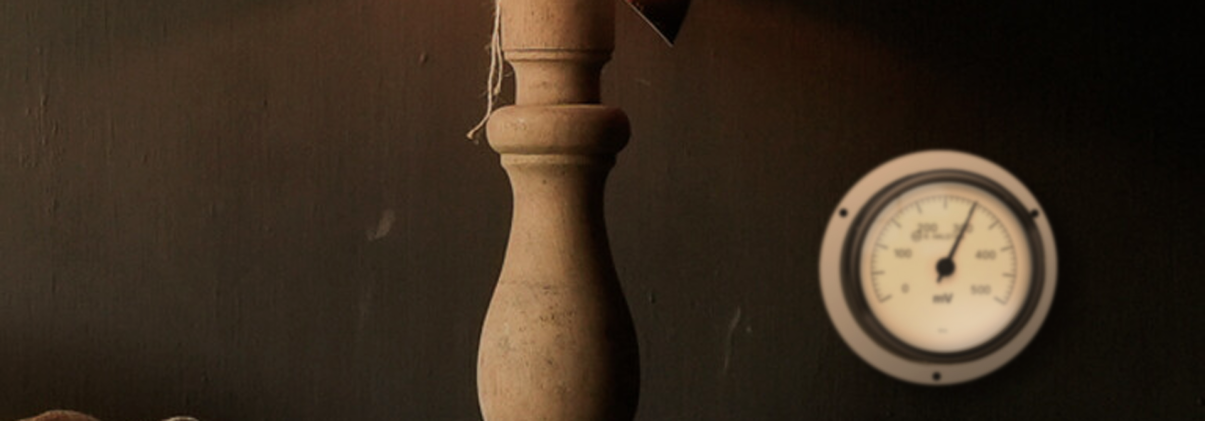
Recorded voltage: 300 mV
